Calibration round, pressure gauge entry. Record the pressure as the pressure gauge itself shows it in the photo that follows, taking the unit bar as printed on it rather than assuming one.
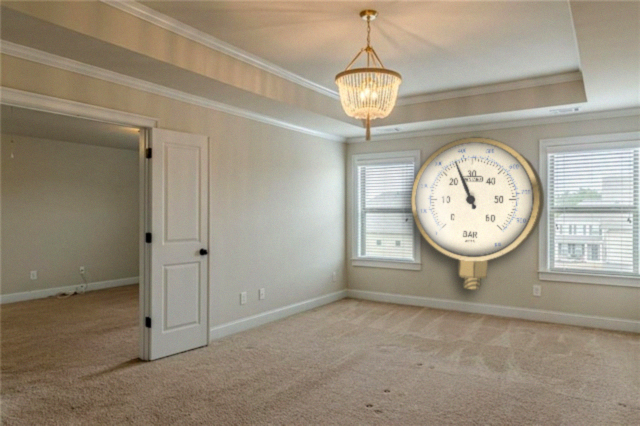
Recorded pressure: 25 bar
